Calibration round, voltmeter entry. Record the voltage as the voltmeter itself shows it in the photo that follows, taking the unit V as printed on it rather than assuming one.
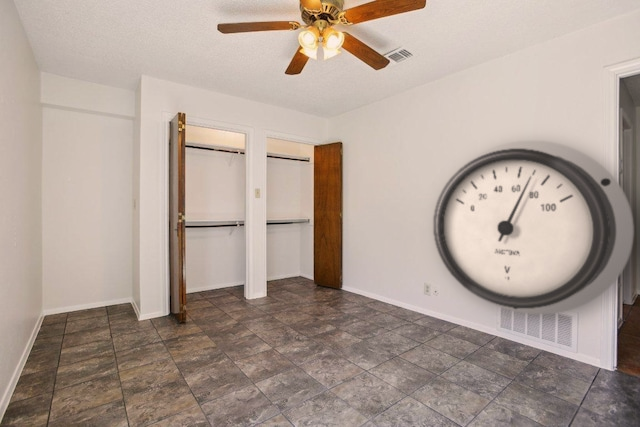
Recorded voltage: 70 V
